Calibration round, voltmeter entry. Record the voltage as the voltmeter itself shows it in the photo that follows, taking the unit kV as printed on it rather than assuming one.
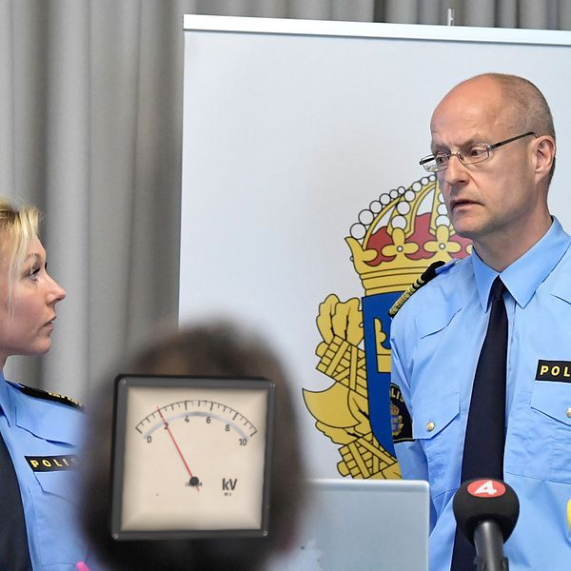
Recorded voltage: 2 kV
